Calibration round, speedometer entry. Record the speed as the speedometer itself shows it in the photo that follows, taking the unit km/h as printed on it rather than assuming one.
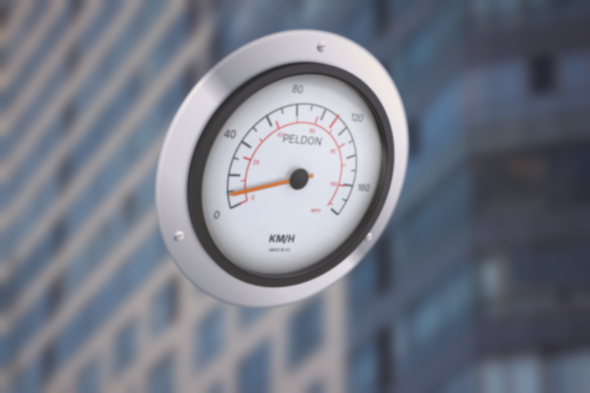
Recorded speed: 10 km/h
